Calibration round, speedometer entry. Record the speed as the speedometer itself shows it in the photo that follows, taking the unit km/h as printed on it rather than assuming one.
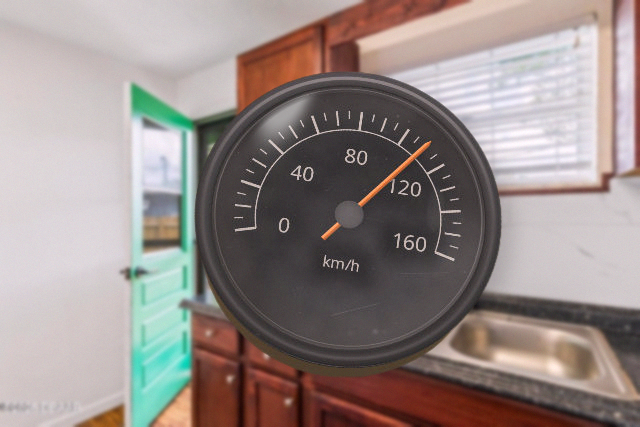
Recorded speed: 110 km/h
